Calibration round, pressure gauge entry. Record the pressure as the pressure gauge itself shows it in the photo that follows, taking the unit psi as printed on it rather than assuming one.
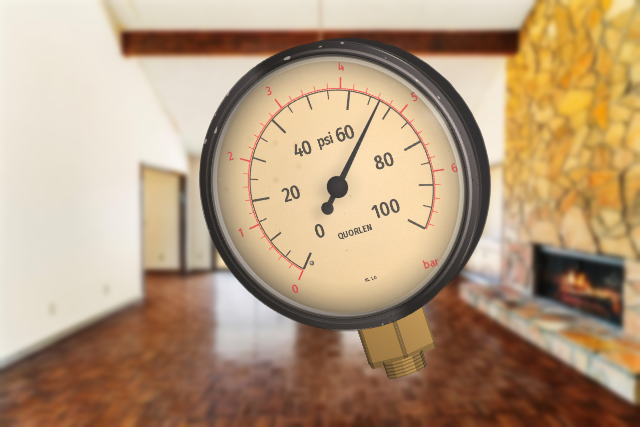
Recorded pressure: 67.5 psi
